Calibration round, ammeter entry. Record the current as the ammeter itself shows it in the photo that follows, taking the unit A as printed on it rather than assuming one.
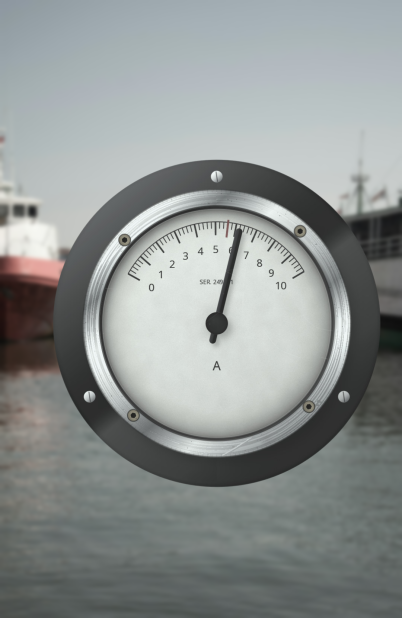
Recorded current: 6.2 A
